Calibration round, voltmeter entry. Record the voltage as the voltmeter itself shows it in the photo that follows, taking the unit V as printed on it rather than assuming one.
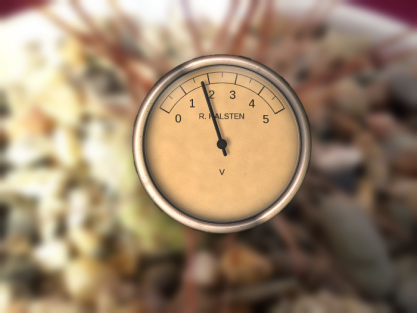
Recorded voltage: 1.75 V
